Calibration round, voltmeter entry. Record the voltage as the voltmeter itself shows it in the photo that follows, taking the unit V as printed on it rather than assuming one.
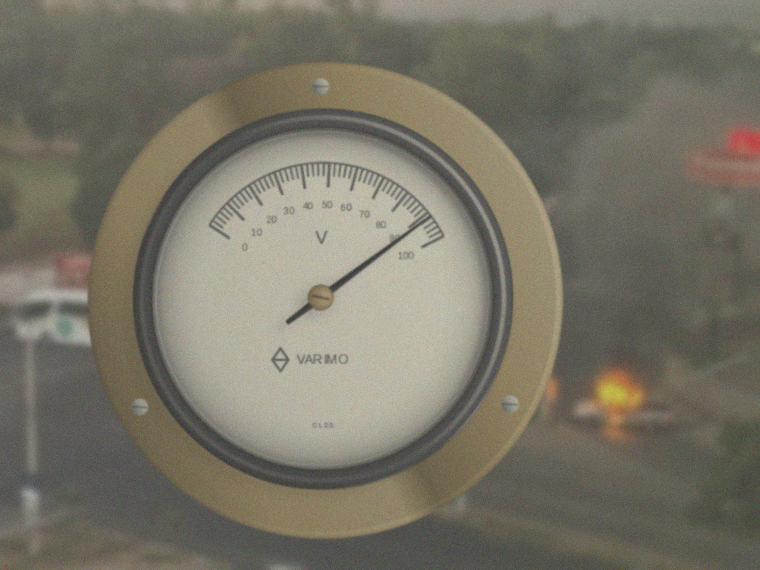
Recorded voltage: 92 V
